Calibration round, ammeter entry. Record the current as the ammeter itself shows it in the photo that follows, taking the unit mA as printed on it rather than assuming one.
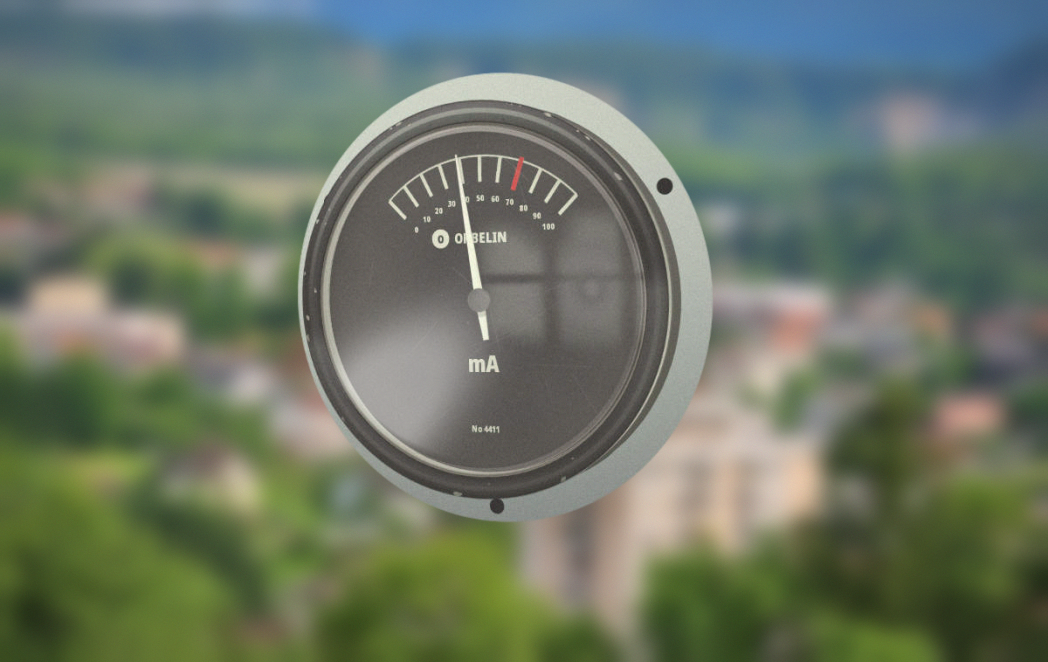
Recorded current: 40 mA
